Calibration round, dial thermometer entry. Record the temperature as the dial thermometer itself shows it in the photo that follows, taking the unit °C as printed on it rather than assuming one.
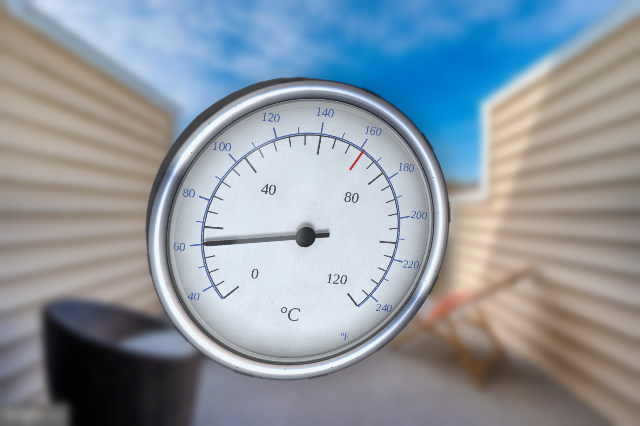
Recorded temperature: 16 °C
